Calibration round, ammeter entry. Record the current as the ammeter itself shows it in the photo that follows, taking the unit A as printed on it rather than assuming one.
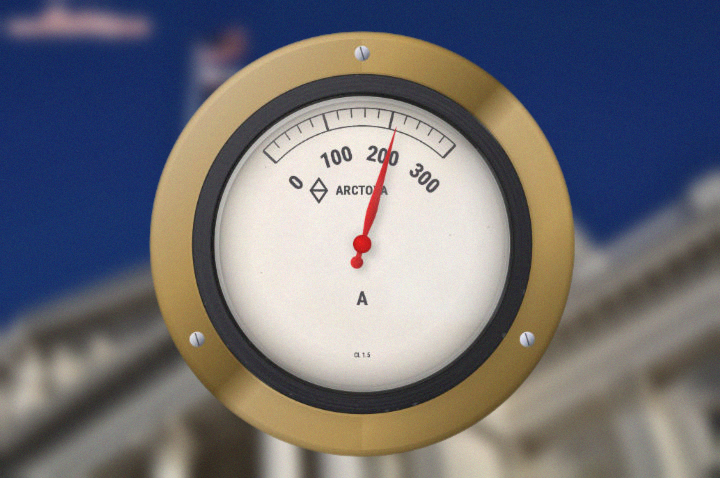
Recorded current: 210 A
